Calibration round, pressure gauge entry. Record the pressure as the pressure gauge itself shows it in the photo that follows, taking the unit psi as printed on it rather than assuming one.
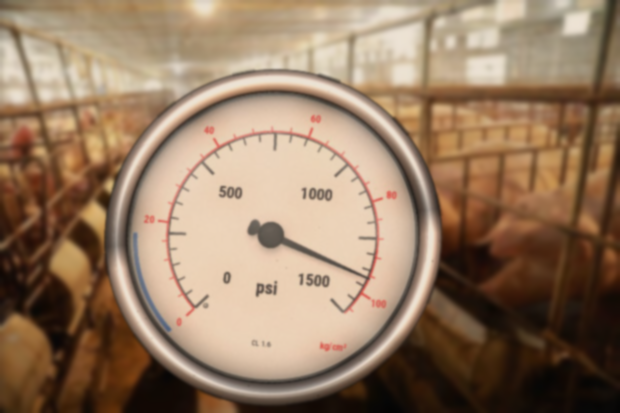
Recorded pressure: 1375 psi
